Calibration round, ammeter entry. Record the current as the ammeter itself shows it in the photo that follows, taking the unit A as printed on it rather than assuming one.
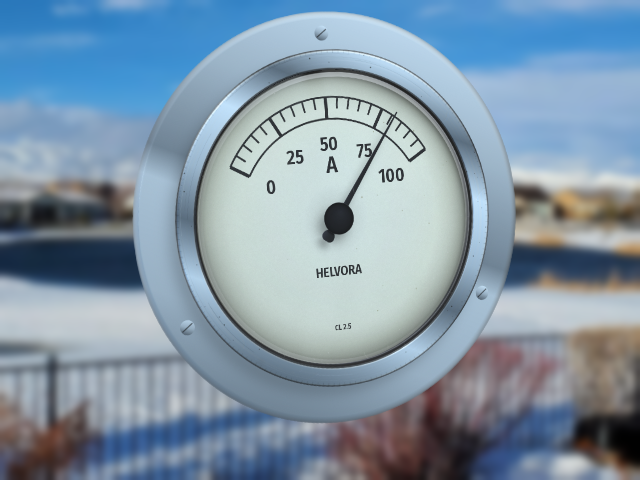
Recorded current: 80 A
